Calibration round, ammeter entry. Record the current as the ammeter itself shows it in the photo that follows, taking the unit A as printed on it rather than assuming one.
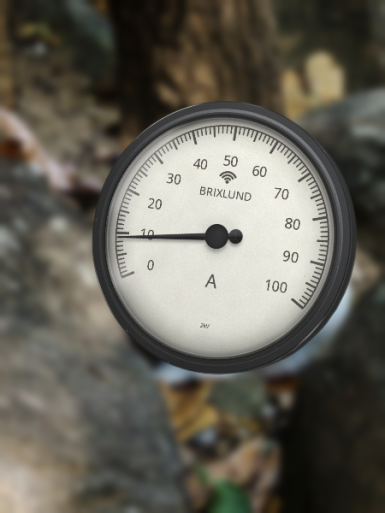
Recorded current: 9 A
